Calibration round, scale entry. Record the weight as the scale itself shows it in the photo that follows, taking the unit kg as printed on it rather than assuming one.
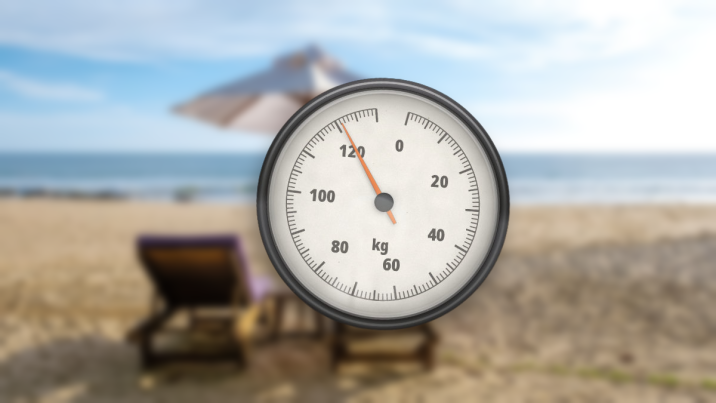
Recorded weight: 121 kg
